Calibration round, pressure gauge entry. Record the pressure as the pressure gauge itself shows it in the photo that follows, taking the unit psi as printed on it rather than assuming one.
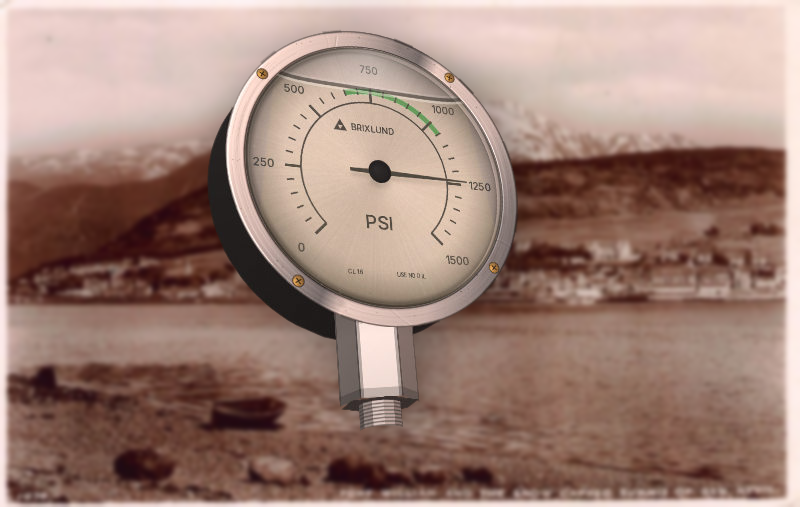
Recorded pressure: 1250 psi
